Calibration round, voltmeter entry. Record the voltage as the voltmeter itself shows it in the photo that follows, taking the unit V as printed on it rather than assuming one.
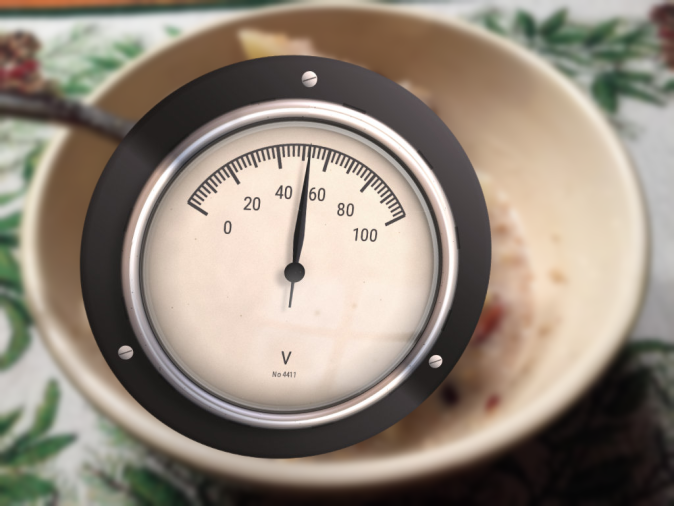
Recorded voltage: 52 V
